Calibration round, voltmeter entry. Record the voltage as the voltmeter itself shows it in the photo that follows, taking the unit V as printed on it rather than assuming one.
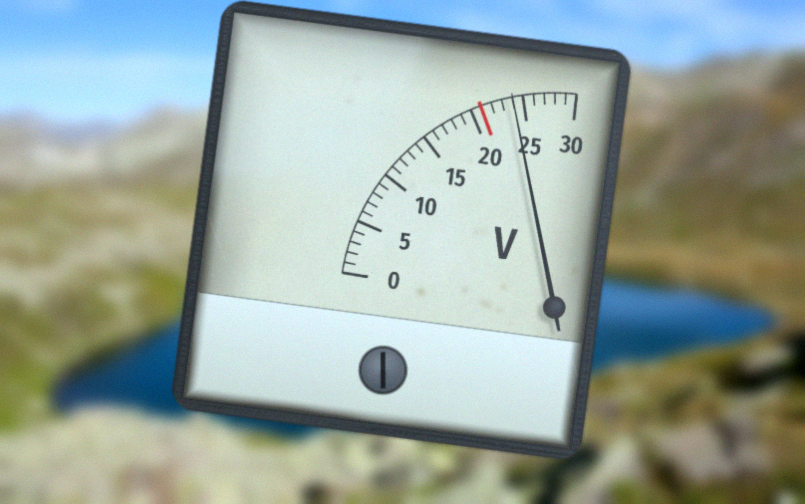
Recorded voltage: 24 V
